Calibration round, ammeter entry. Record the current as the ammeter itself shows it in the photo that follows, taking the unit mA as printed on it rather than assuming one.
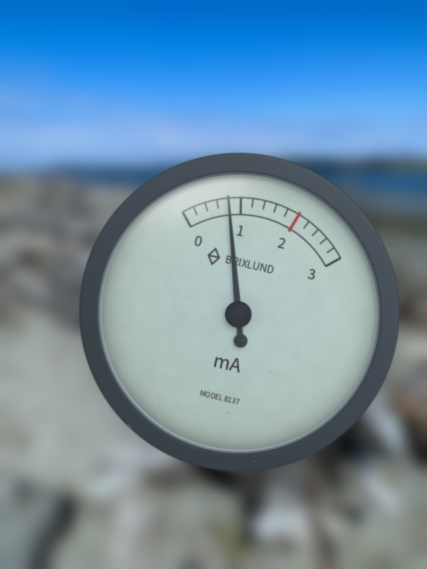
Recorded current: 0.8 mA
